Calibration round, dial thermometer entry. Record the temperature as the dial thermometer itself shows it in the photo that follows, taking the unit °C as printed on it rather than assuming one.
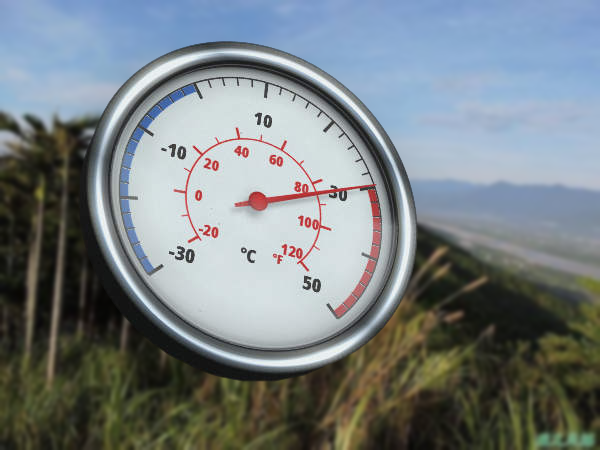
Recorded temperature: 30 °C
